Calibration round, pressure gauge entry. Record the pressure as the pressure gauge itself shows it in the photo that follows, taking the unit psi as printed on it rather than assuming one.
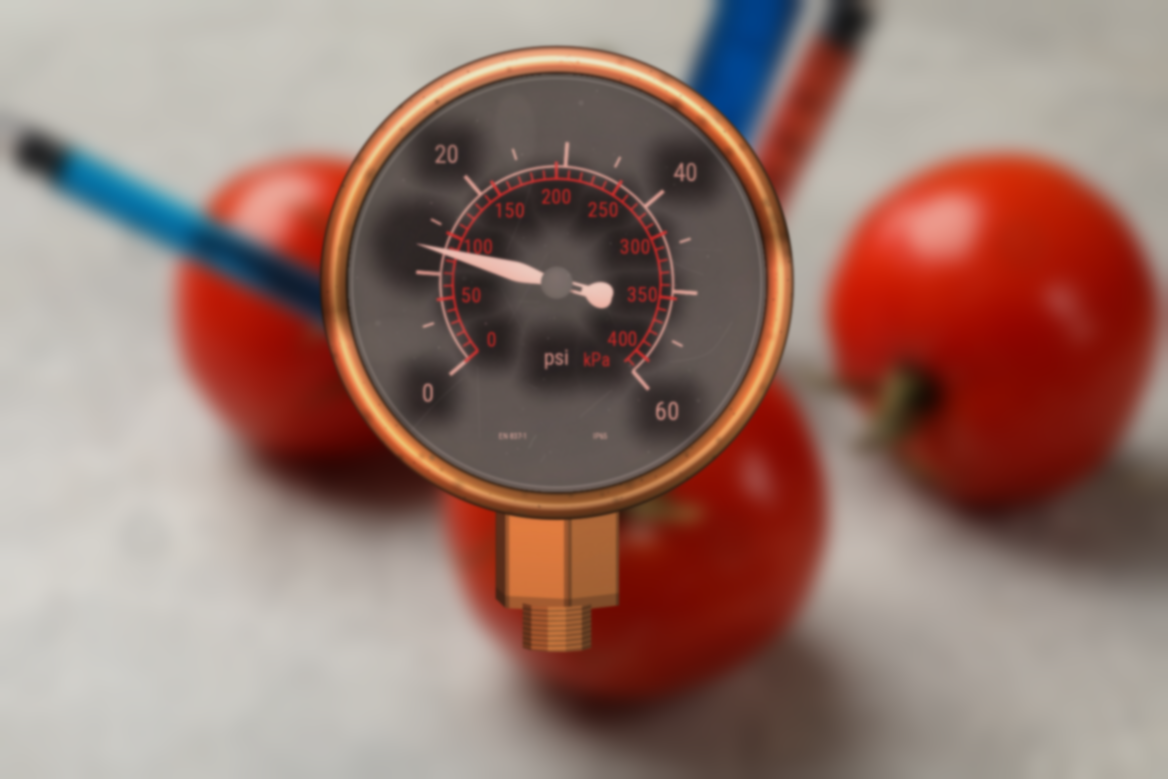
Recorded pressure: 12.5 psi
